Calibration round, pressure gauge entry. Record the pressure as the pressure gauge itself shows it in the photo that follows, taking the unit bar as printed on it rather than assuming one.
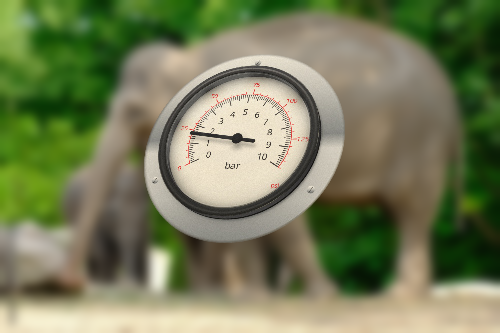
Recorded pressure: 1.5 bar
